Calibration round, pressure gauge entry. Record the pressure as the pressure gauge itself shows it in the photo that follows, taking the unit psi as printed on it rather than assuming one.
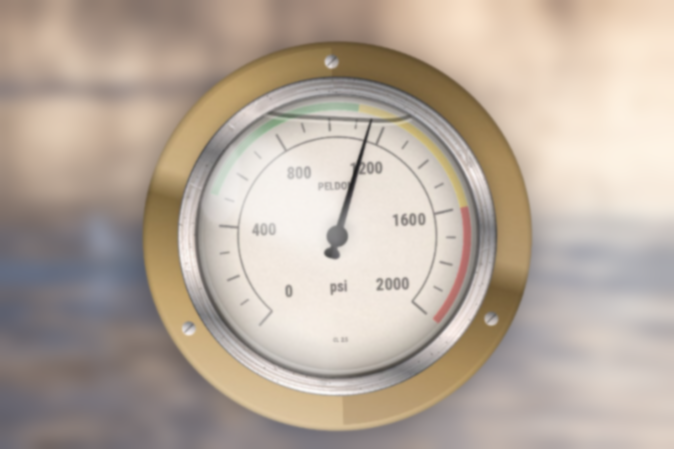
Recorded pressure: 1150 psi
